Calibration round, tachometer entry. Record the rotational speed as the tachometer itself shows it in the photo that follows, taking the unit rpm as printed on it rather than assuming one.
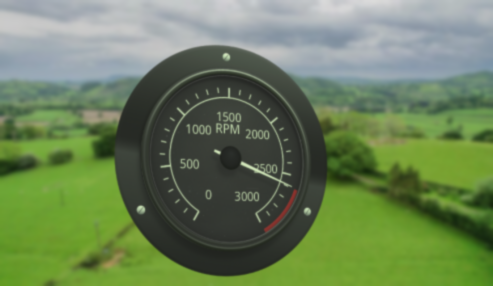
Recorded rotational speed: 2600 rpm
